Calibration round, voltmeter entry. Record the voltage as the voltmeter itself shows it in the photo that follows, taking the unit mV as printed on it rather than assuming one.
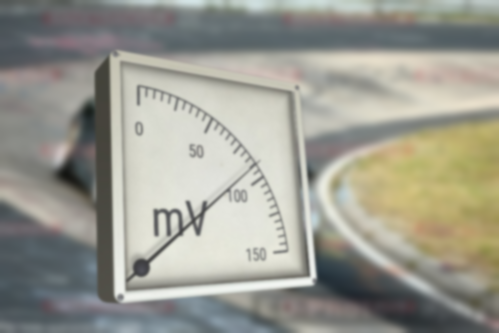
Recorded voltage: 90 mV
